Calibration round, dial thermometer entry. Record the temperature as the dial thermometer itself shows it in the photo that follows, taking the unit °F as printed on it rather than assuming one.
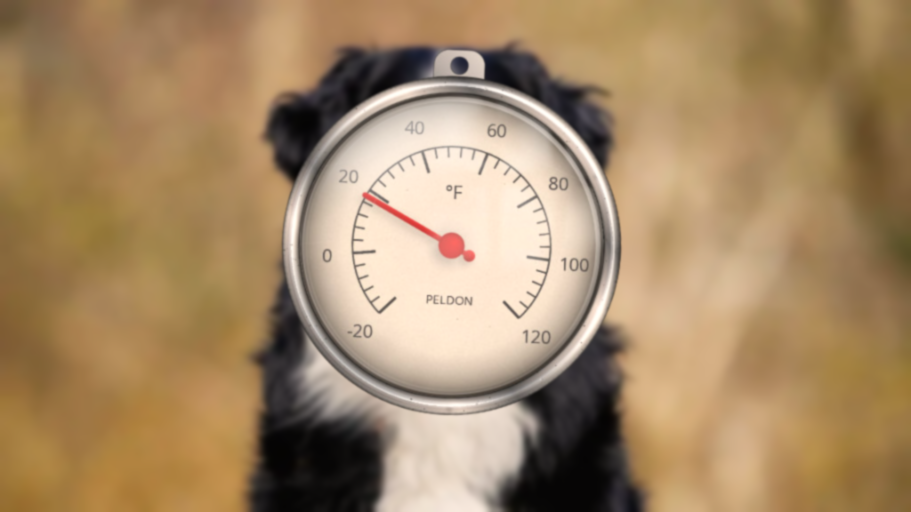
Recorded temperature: 18 °F
